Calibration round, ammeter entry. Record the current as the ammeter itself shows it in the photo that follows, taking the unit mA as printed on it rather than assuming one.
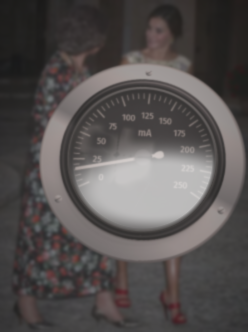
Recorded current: 15 mA
